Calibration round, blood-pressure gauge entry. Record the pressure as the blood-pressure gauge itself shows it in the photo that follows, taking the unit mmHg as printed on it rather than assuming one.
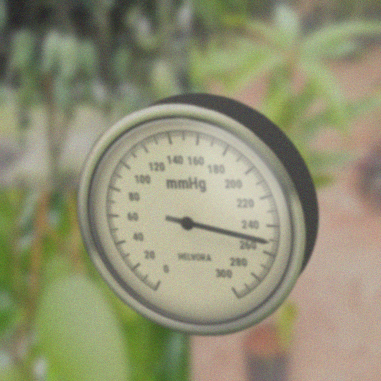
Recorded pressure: 250 mmHg
